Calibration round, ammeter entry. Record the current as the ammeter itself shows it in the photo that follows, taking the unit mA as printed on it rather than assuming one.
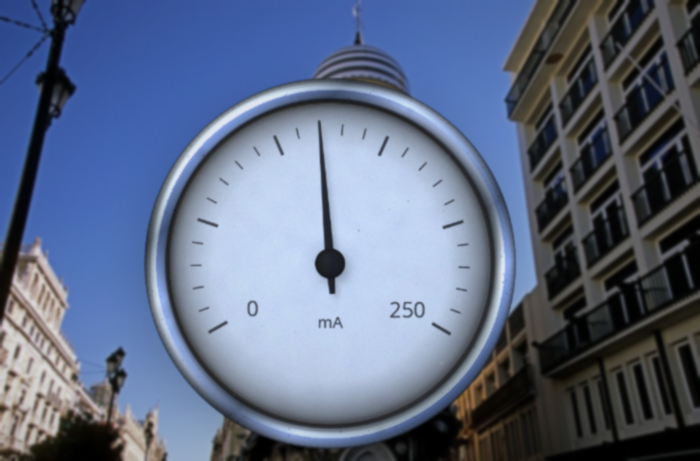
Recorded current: 120 mA
